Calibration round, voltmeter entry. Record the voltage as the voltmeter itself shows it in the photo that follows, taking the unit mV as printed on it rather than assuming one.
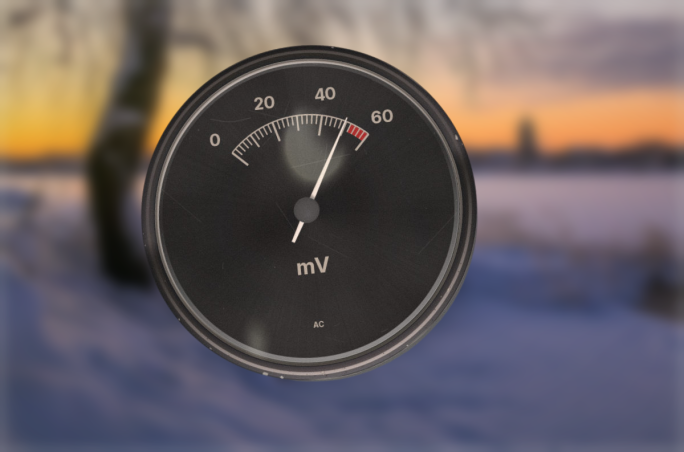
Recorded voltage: 50 mV
